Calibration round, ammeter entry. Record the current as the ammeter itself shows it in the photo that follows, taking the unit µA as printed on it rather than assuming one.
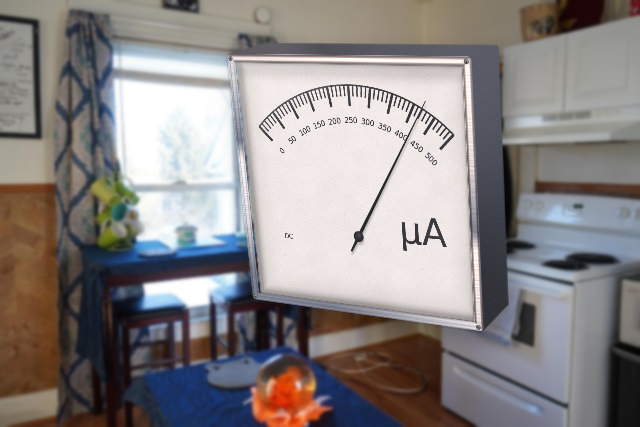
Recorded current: 420 µA
